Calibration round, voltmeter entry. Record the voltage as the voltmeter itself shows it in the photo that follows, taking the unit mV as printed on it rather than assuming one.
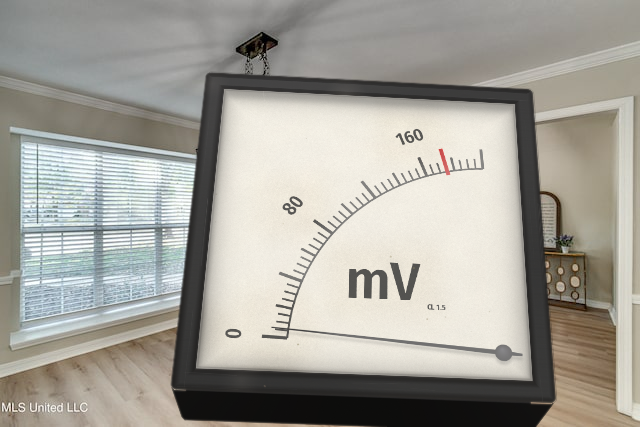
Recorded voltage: 5 mV
